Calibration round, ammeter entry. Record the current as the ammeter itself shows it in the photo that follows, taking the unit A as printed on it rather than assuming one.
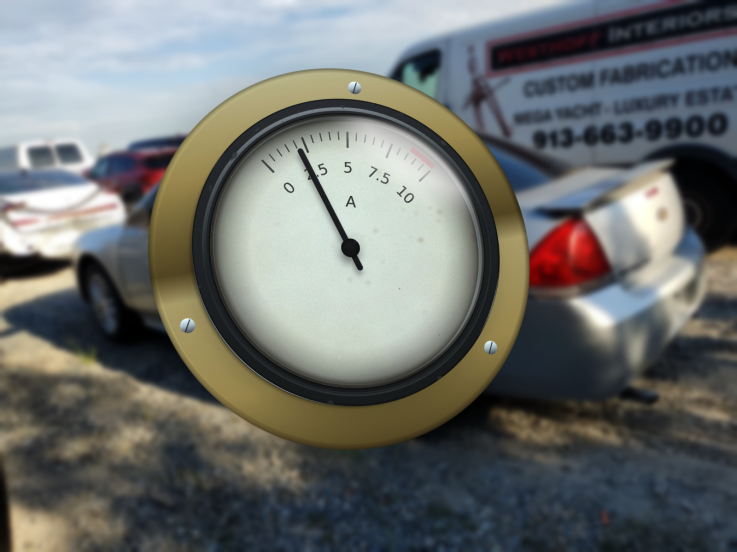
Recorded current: 2 A
